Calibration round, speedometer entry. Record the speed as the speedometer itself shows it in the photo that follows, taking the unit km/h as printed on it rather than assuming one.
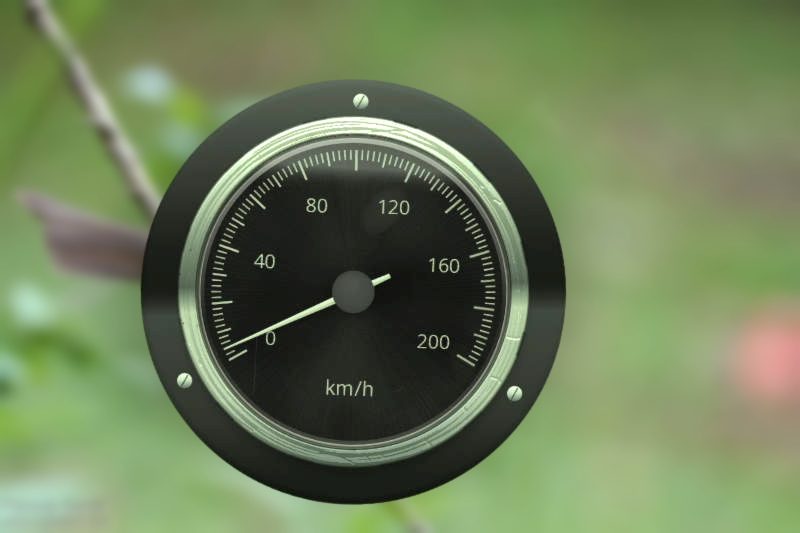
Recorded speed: 4 km/h
